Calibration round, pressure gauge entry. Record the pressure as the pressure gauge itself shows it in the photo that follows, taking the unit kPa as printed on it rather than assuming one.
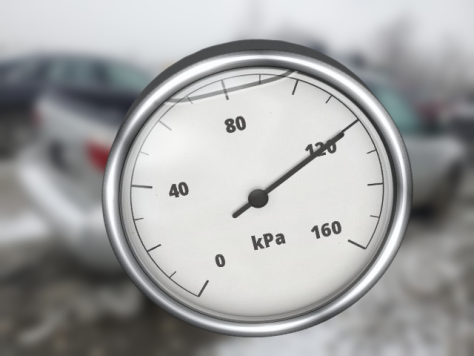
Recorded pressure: 120 kPa
